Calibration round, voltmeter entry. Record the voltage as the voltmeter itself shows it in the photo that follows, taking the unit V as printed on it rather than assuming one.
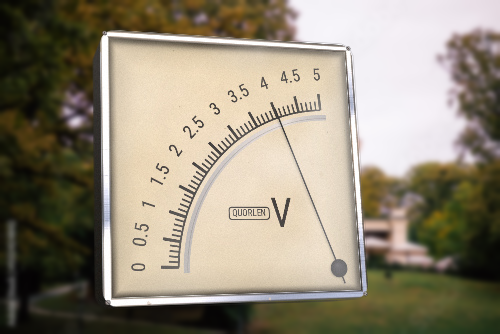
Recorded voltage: 4 V
